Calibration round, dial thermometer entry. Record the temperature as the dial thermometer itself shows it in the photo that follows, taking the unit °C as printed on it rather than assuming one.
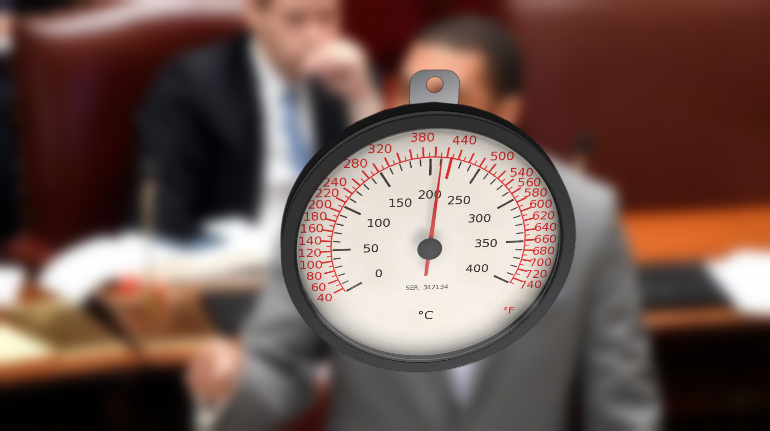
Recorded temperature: 210 °C
